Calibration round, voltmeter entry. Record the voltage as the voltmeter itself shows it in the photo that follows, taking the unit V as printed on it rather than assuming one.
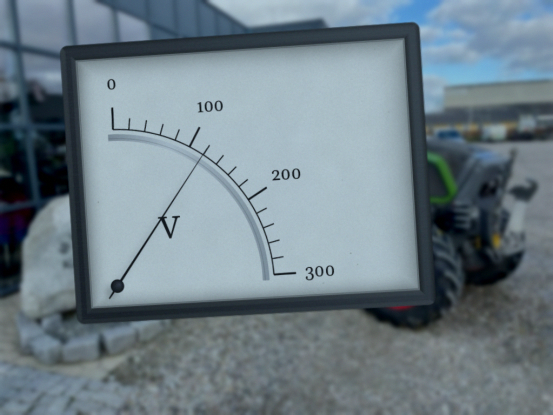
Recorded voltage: 120 V
